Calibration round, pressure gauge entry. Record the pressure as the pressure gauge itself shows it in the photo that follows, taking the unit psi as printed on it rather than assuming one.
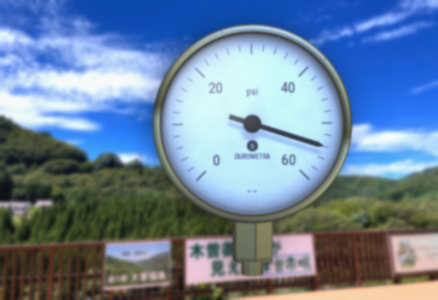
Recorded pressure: 54 psi
